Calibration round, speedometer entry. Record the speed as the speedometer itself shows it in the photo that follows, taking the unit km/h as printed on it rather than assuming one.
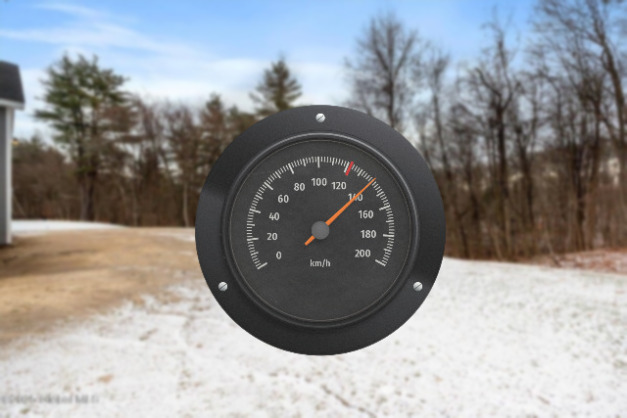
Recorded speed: 140 km/h
